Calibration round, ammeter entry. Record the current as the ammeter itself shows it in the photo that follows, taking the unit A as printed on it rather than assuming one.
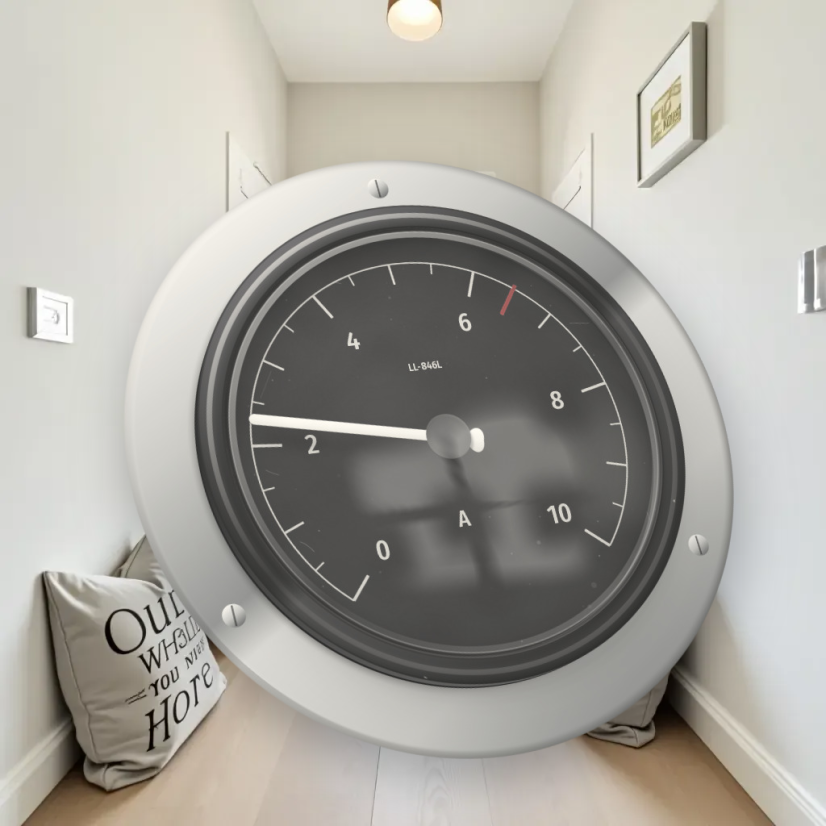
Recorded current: 2.25 A
